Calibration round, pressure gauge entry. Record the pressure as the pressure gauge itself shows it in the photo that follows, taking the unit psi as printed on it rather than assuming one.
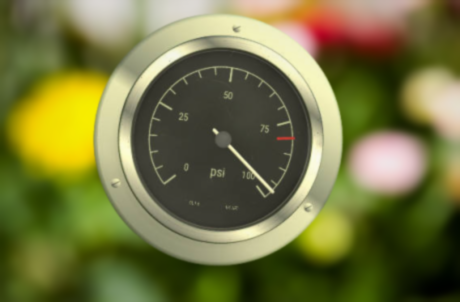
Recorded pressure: 97.5 psi
